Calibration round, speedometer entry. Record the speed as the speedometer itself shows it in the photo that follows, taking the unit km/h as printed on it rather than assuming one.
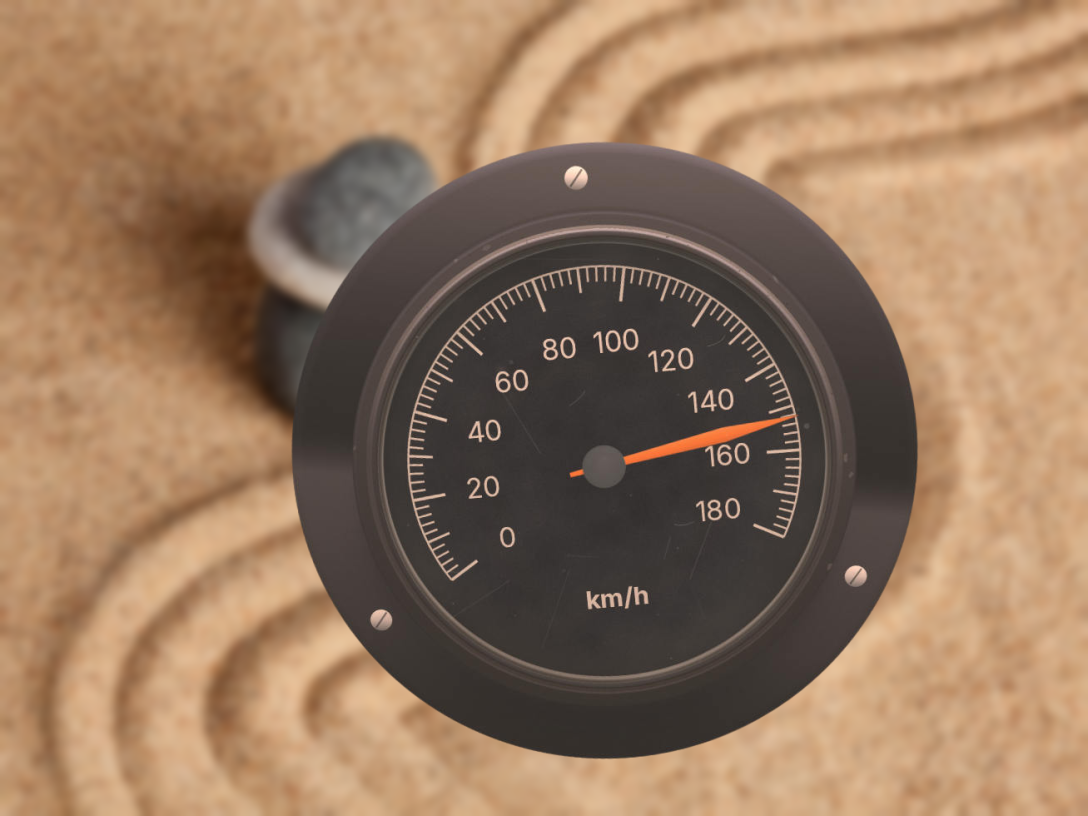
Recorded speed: 152 km/h
